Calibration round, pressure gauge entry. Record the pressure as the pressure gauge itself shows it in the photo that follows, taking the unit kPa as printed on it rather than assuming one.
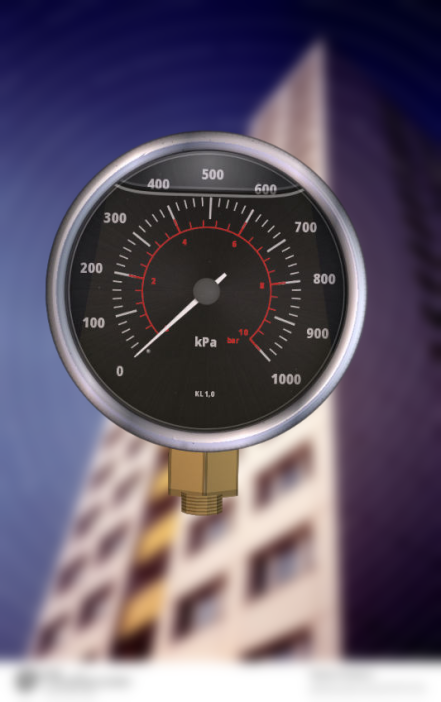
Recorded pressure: 0 kPa
